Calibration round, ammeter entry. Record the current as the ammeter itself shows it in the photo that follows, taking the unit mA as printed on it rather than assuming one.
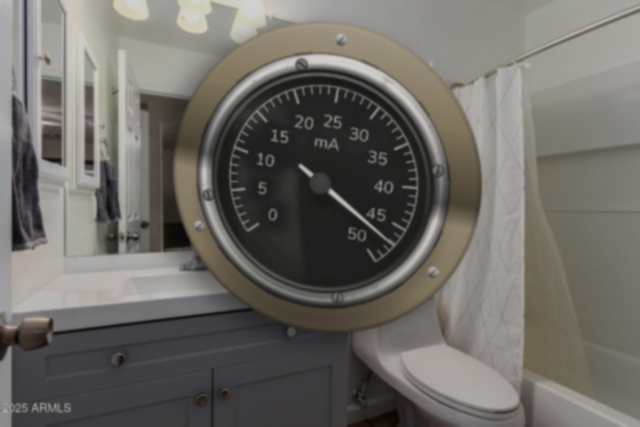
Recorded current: 47 mA
